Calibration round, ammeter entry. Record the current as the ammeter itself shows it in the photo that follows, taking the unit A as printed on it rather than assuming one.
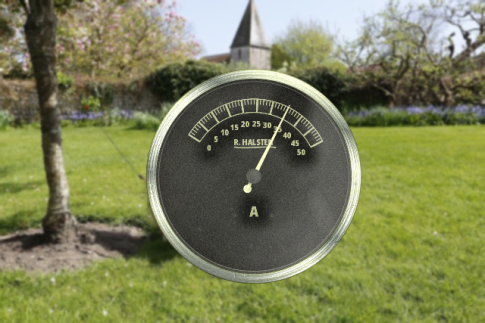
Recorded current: 35 A
